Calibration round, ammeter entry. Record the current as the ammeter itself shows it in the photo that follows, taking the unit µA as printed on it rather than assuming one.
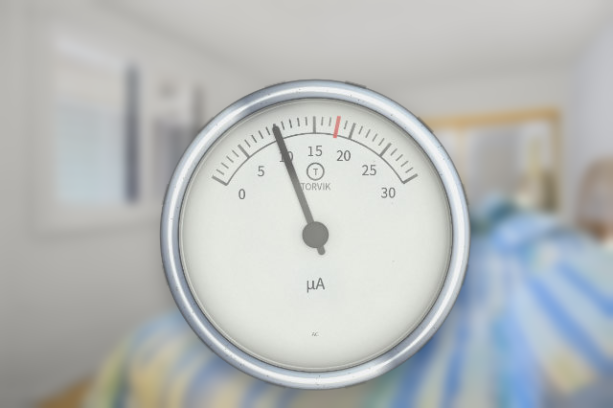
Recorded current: 10 µA
